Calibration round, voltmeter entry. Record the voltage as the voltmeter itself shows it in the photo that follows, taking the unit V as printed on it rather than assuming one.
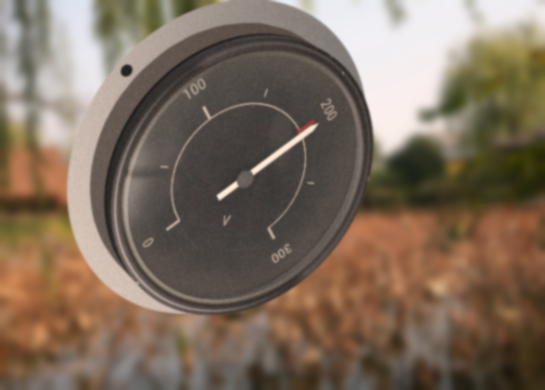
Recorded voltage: 200 V
